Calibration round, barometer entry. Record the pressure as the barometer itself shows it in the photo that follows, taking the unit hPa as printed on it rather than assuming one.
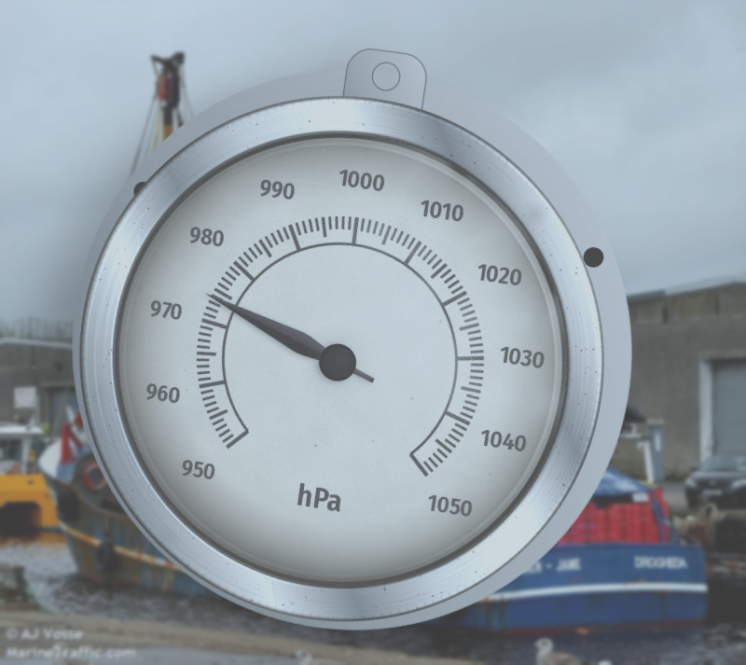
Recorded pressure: 974 hPa
